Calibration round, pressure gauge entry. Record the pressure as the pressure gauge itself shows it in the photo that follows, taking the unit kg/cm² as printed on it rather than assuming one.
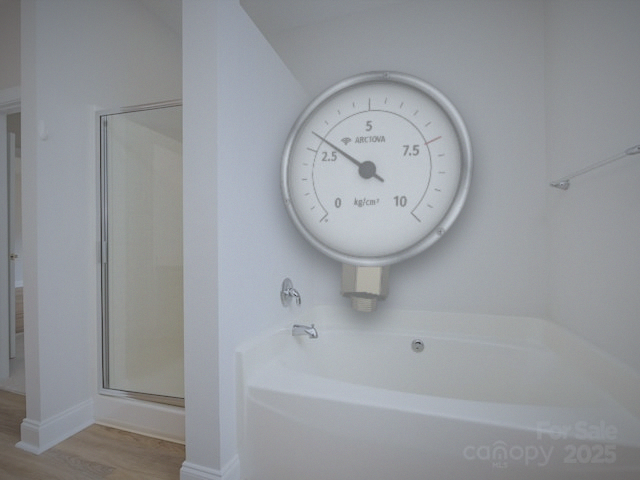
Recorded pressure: 3 kg/cm²
